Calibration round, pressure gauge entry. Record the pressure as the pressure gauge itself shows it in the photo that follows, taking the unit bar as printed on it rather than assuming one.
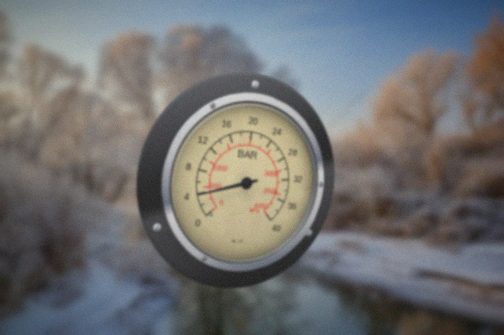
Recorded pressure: 4 bar
